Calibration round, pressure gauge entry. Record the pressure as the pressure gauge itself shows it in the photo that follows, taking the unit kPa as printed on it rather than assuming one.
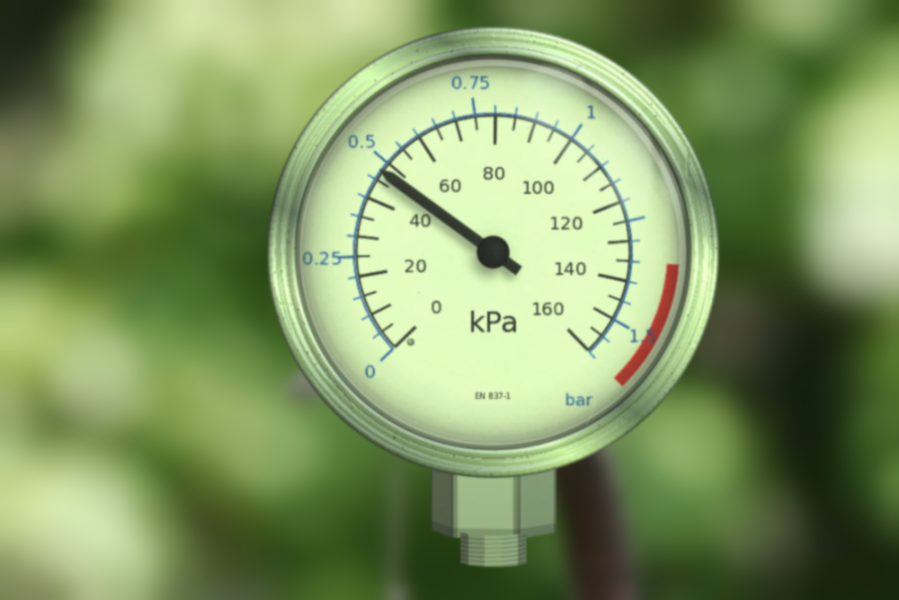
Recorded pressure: 47.5 kPa
